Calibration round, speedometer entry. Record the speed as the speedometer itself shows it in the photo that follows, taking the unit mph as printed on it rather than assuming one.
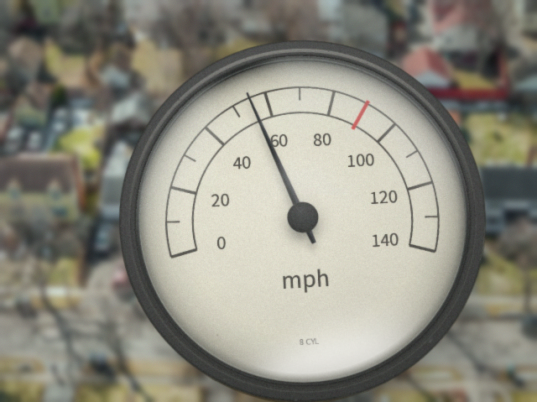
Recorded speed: 55 mph
